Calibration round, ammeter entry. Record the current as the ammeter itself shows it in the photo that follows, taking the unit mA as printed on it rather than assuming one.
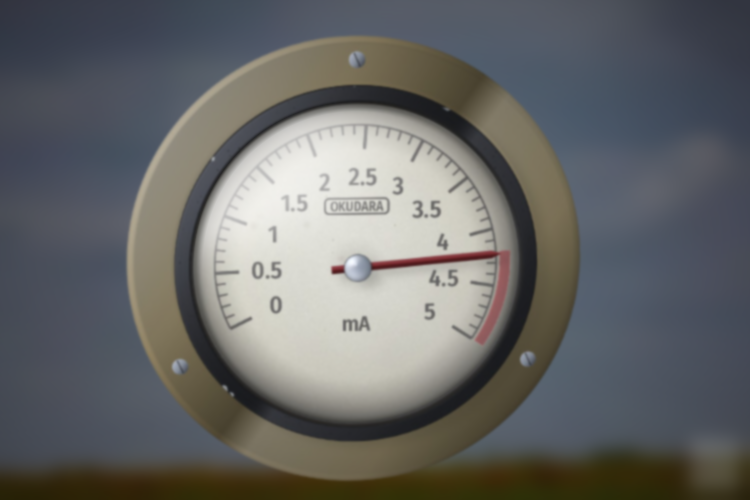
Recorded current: 4.2 mA
